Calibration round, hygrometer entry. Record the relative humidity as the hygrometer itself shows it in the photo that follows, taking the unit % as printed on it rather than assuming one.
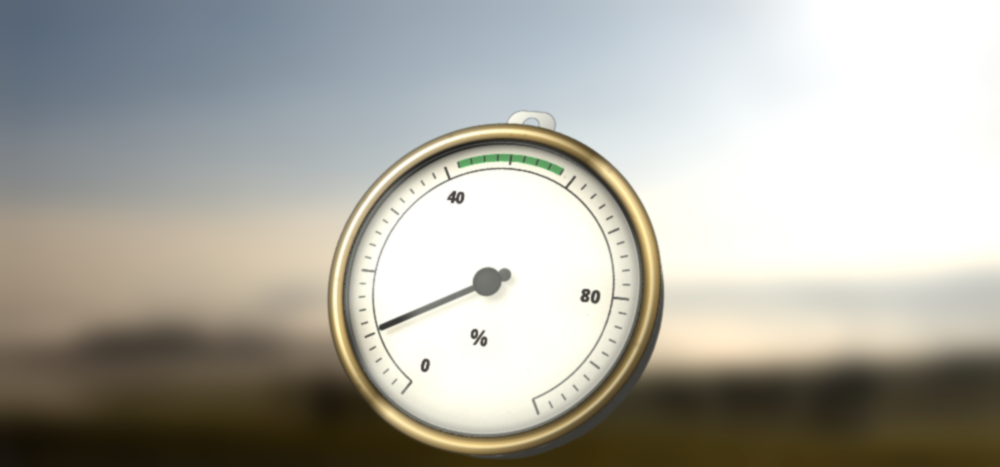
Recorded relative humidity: 10 %
